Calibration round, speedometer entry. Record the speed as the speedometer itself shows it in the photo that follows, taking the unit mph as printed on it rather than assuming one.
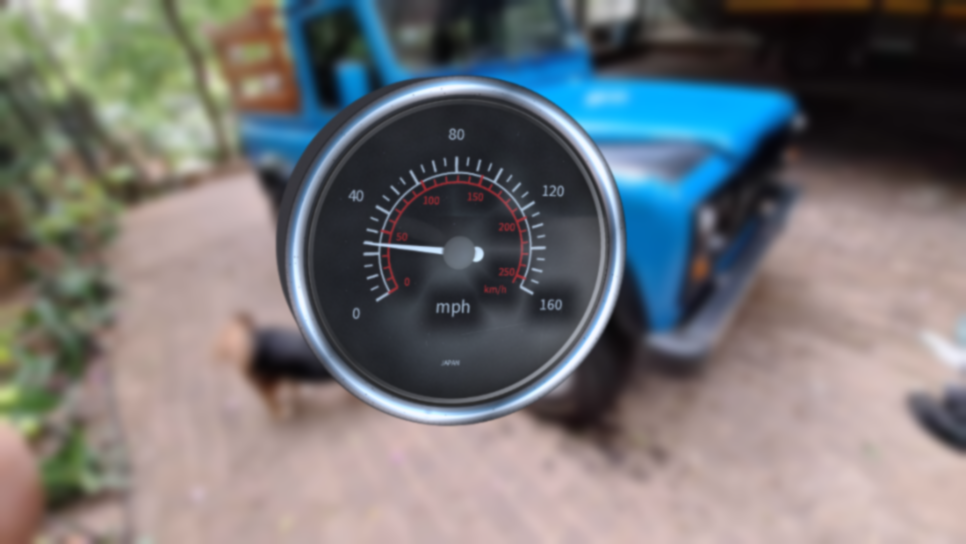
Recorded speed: 25 mph
